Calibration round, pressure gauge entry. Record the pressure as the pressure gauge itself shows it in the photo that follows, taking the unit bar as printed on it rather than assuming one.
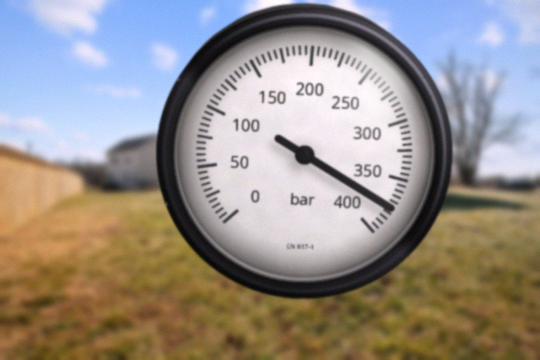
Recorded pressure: 375 bar
